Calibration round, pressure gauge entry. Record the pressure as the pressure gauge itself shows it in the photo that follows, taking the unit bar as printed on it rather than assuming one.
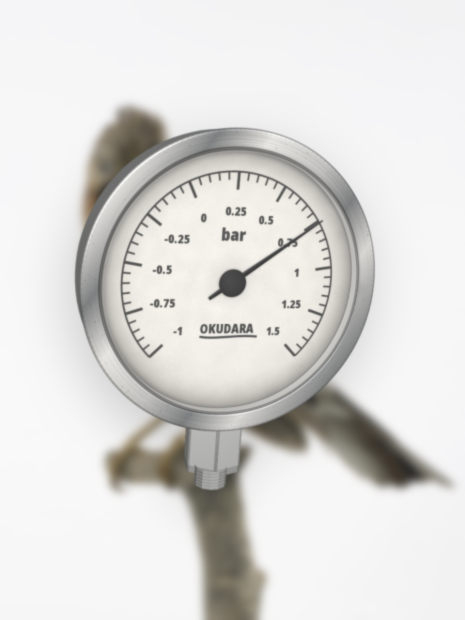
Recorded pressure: 0.75 bar
